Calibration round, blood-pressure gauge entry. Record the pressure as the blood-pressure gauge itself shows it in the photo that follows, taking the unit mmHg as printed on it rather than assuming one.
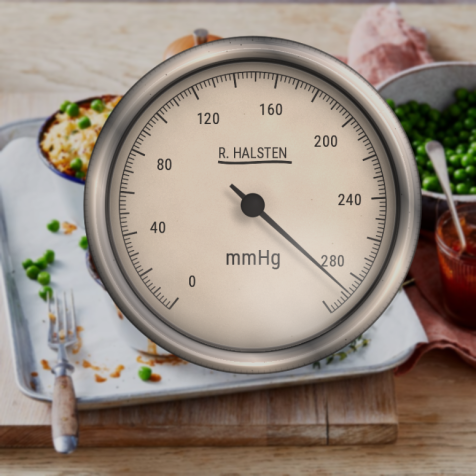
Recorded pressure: 288 mmHg
